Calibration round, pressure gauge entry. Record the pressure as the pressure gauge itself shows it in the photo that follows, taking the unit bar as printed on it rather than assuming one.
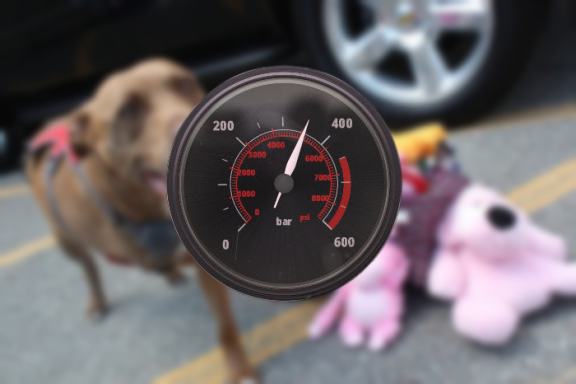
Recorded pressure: 350 bar
